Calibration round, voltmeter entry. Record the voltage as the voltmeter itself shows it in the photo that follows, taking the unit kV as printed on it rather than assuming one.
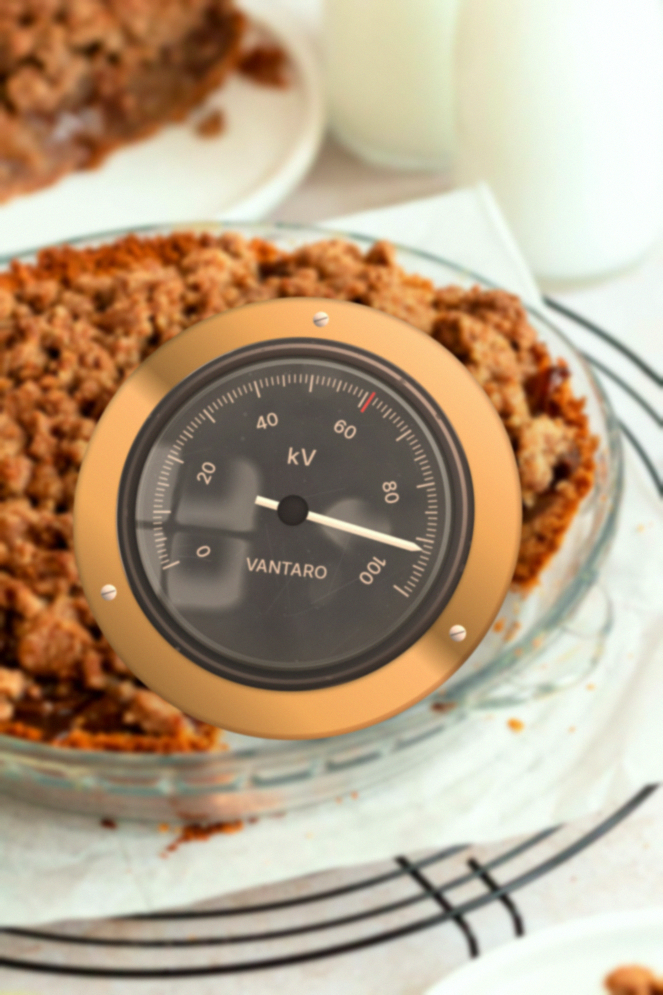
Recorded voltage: 92 kV
